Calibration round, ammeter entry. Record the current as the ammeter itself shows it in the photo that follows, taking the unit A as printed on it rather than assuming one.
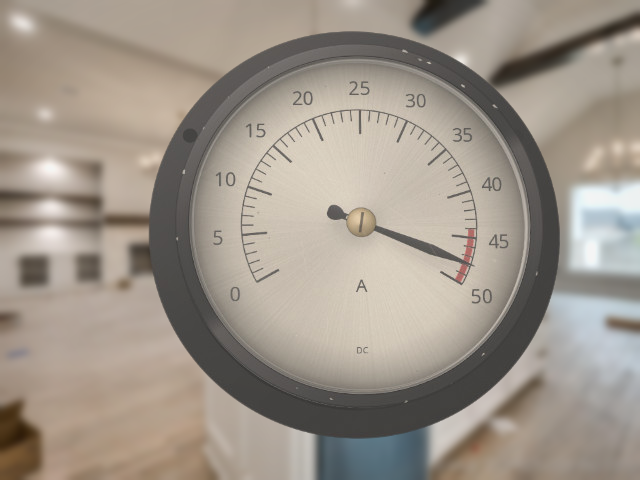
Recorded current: 48 A
